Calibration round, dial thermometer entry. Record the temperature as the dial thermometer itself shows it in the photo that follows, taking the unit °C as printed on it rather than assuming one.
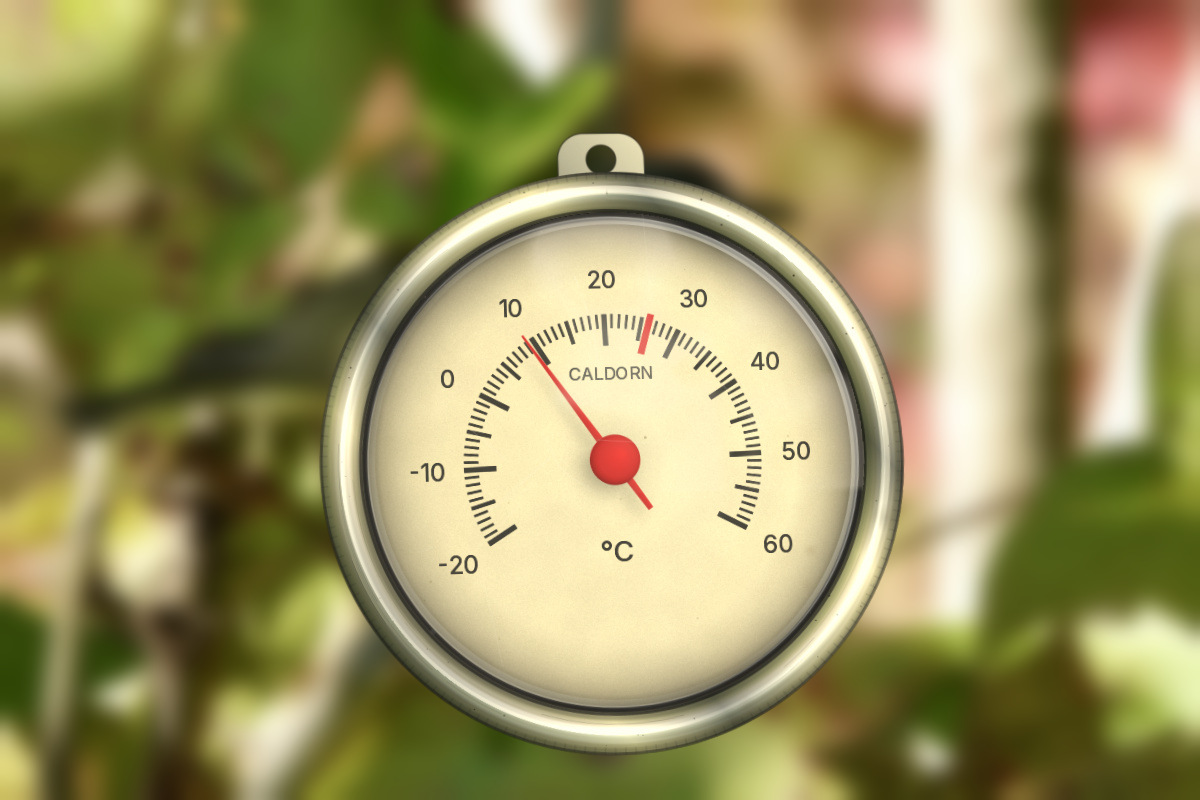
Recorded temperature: 9 °C
